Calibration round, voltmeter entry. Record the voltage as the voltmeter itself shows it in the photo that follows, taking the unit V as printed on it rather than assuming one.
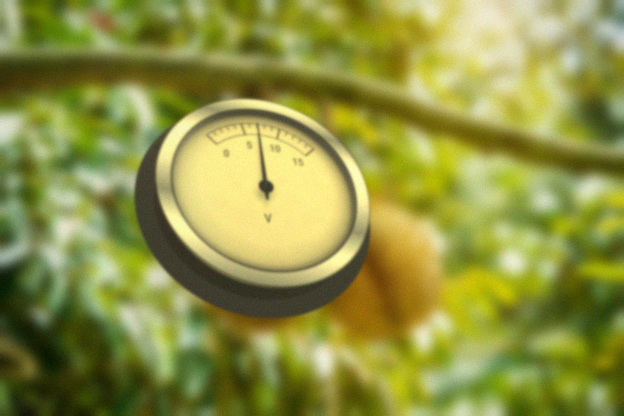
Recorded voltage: 7 V
